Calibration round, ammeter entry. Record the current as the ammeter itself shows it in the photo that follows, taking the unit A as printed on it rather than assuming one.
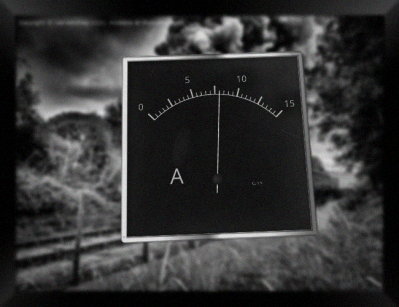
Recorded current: 8 A
